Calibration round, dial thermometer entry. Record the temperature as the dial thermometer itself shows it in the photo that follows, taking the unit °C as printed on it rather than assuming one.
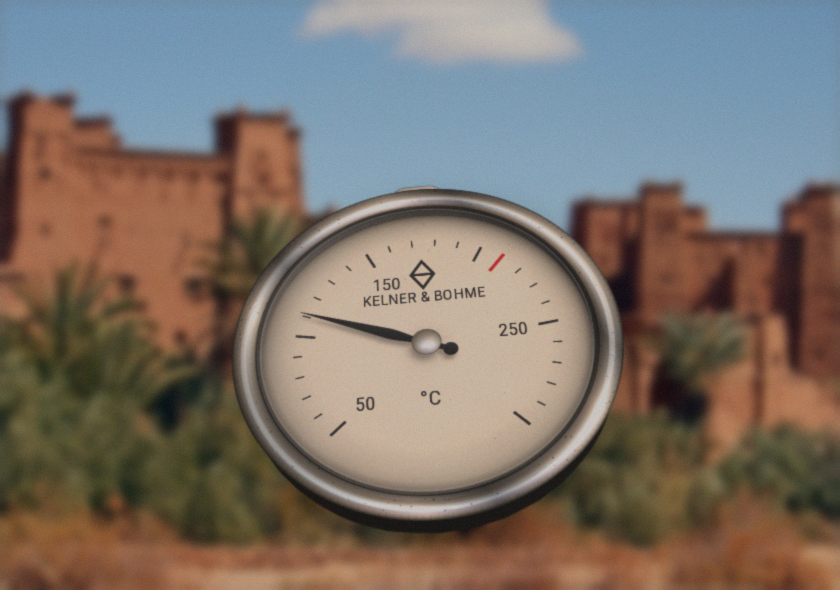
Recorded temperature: 110 °C
